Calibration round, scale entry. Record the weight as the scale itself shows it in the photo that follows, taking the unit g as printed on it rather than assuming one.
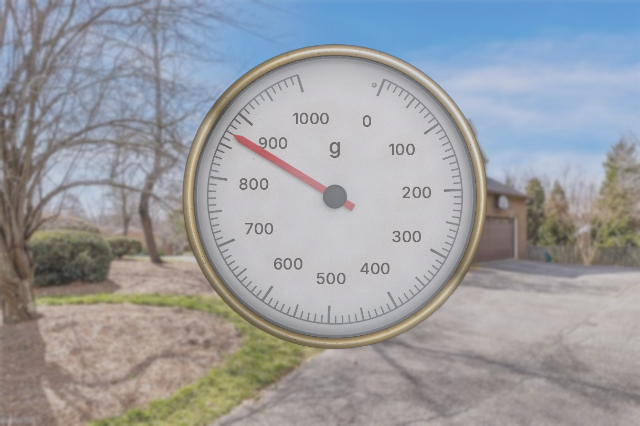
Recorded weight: 870 g
